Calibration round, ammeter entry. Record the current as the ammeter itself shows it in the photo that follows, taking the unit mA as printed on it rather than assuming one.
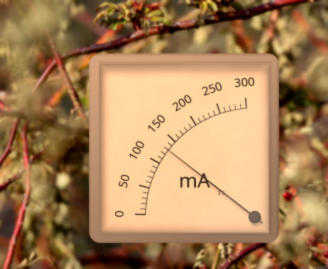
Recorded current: 130 mA
